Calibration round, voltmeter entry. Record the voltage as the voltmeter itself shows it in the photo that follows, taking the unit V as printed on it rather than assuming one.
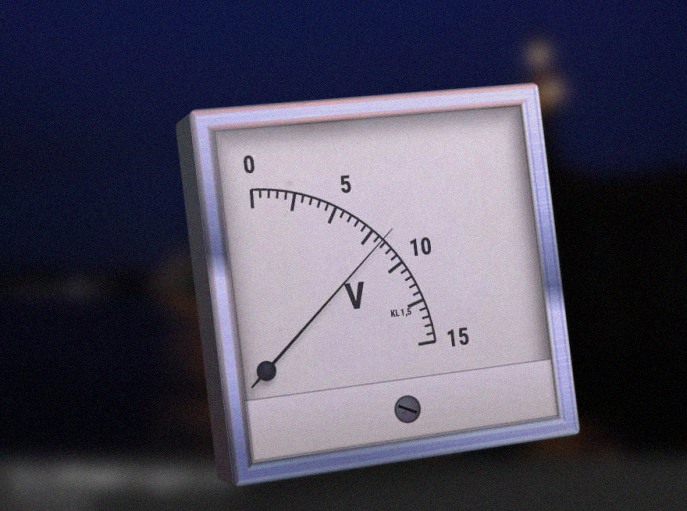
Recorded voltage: 8.25 V
